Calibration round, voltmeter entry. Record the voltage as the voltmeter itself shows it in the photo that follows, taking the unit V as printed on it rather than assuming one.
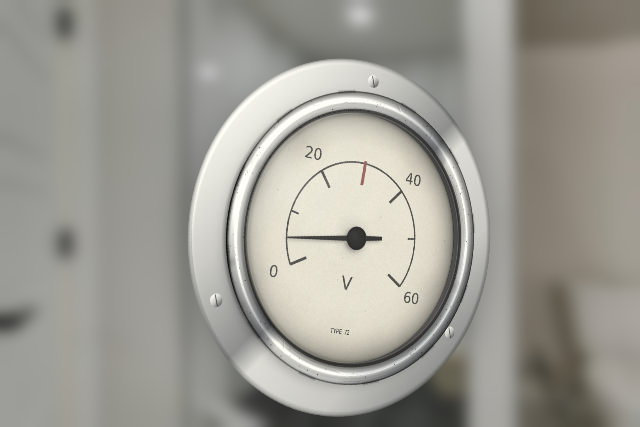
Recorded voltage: 5 V
